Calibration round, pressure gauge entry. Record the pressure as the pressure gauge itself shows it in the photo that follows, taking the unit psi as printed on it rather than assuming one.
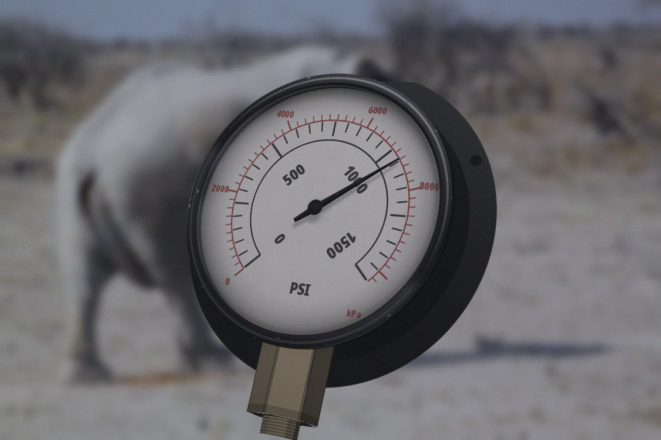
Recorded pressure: 1050 psi
